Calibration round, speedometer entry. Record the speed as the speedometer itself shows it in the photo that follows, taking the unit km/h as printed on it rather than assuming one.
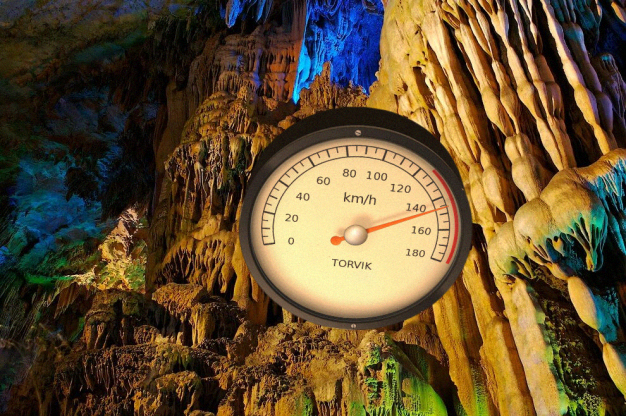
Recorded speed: 145 km/h
